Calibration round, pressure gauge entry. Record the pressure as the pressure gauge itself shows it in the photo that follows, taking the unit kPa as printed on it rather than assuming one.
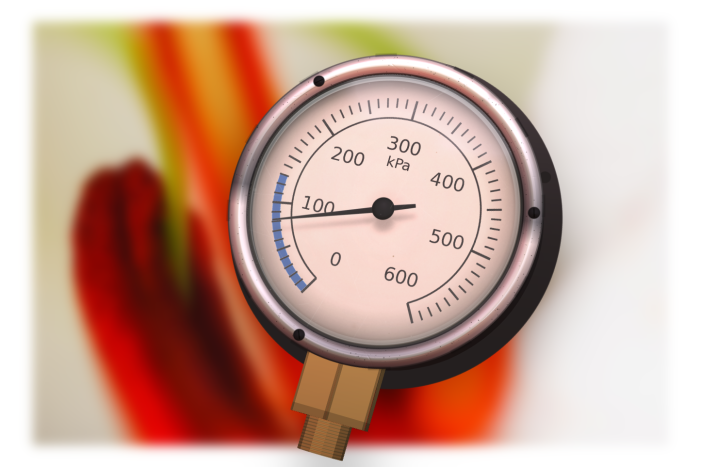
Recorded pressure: 80 kPa
